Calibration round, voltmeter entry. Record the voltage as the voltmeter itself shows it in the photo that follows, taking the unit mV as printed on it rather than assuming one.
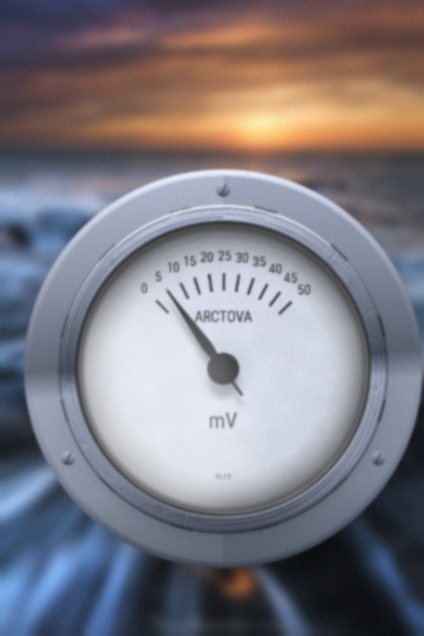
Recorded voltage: 5 mV
